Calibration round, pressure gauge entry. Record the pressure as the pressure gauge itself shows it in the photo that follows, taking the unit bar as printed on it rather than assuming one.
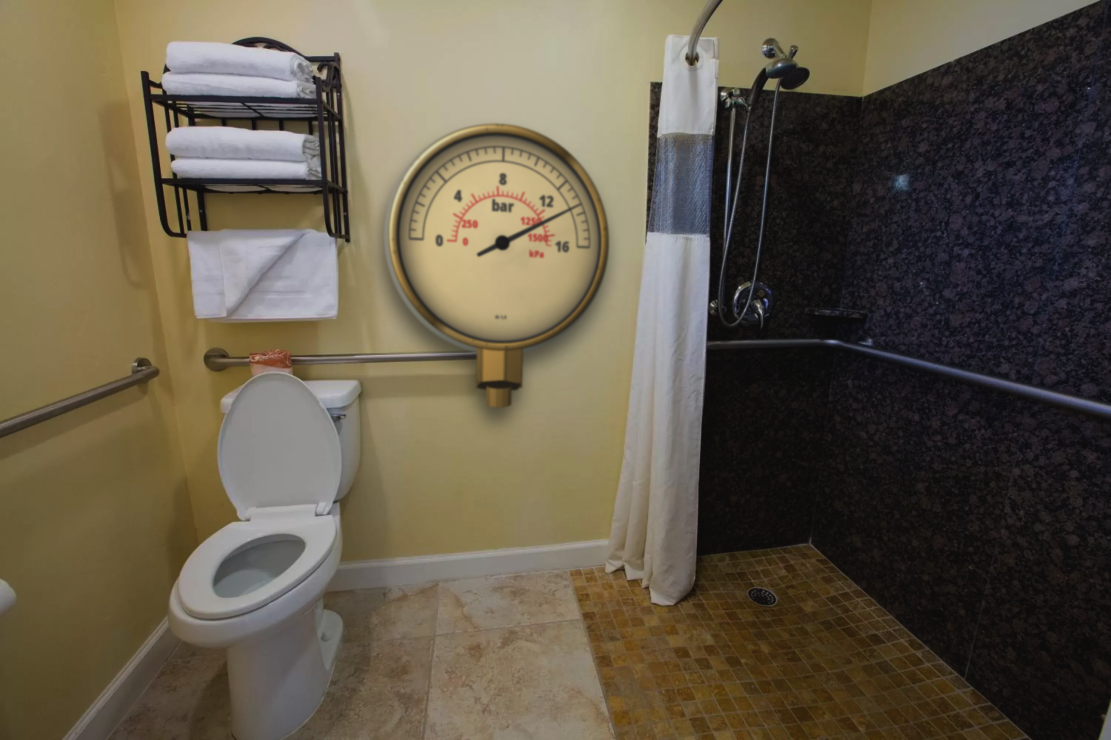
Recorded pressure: 13.5 bar
